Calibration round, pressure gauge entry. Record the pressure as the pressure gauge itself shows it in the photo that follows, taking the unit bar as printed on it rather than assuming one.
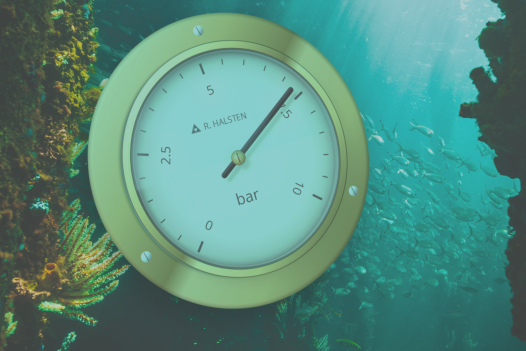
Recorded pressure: 7.25 bar
